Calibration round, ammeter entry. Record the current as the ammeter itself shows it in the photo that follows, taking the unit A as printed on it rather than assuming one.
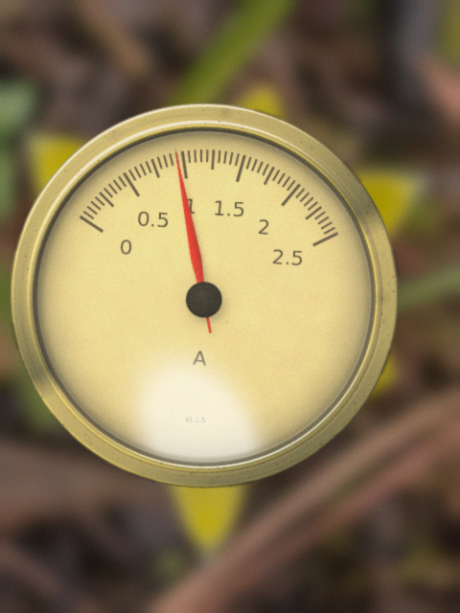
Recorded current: 0.95 A
